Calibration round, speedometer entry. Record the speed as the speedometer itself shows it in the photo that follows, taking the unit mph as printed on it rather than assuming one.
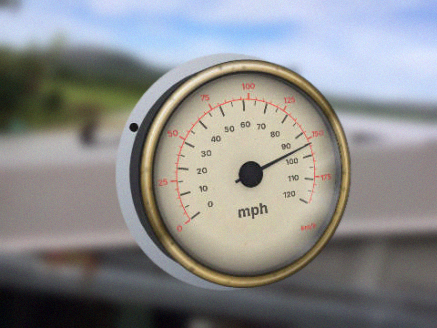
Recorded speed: 95 mph
